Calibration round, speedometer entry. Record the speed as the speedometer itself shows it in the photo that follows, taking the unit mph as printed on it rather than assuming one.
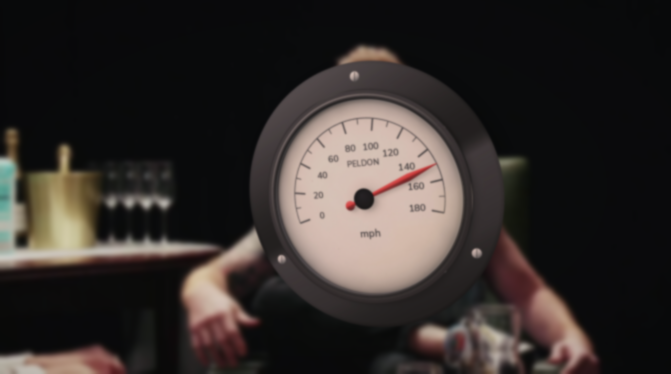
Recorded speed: 150 mph
